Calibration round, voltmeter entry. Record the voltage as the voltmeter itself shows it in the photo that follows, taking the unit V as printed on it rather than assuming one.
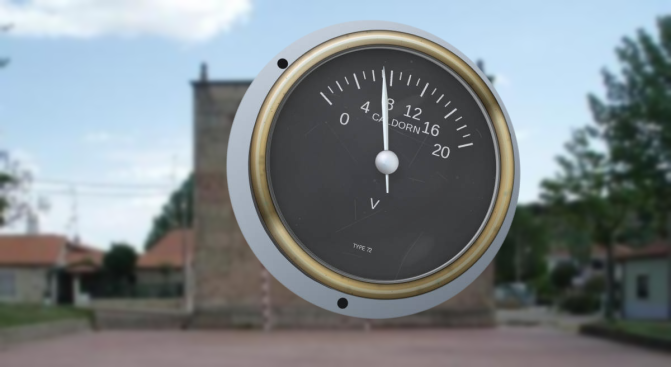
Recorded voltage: 7 V
